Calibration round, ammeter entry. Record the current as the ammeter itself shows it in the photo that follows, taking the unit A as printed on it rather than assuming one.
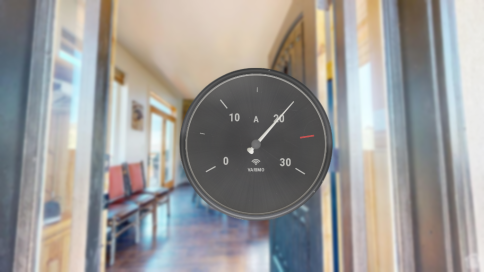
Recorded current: 20 A
